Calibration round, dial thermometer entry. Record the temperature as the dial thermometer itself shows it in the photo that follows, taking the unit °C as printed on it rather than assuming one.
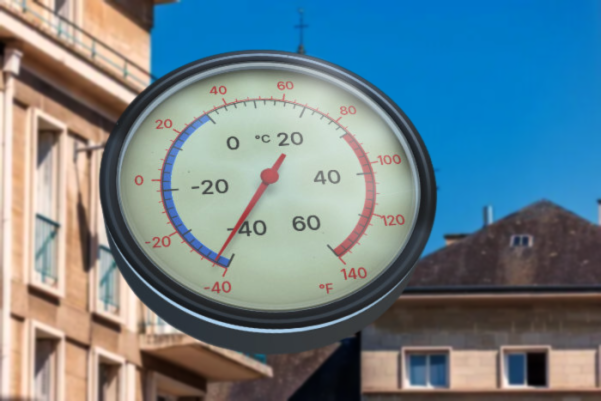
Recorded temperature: -38 °C
